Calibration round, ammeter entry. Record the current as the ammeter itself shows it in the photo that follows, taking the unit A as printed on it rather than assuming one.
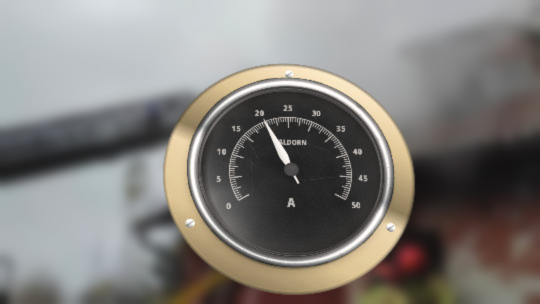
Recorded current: 20 A
